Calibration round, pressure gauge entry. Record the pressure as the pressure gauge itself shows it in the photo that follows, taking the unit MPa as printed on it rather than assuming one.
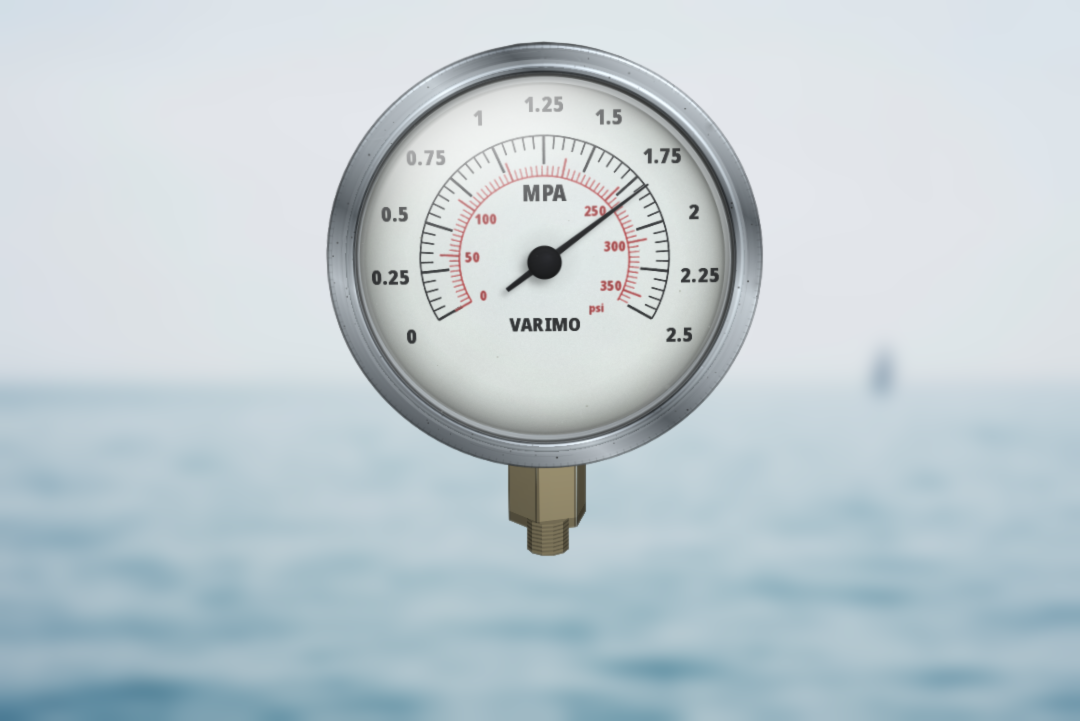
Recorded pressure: 1.8 MPa
